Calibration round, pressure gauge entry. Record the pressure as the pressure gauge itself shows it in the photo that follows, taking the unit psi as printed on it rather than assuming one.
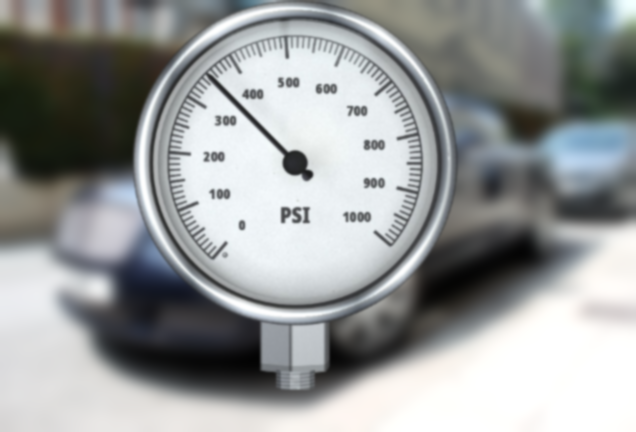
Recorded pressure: 350 psi
